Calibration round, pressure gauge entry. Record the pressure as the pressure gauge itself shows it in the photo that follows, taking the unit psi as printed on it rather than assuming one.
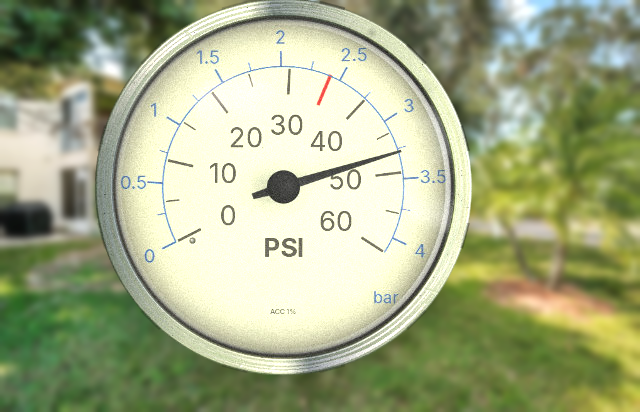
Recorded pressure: 47.5 psi
